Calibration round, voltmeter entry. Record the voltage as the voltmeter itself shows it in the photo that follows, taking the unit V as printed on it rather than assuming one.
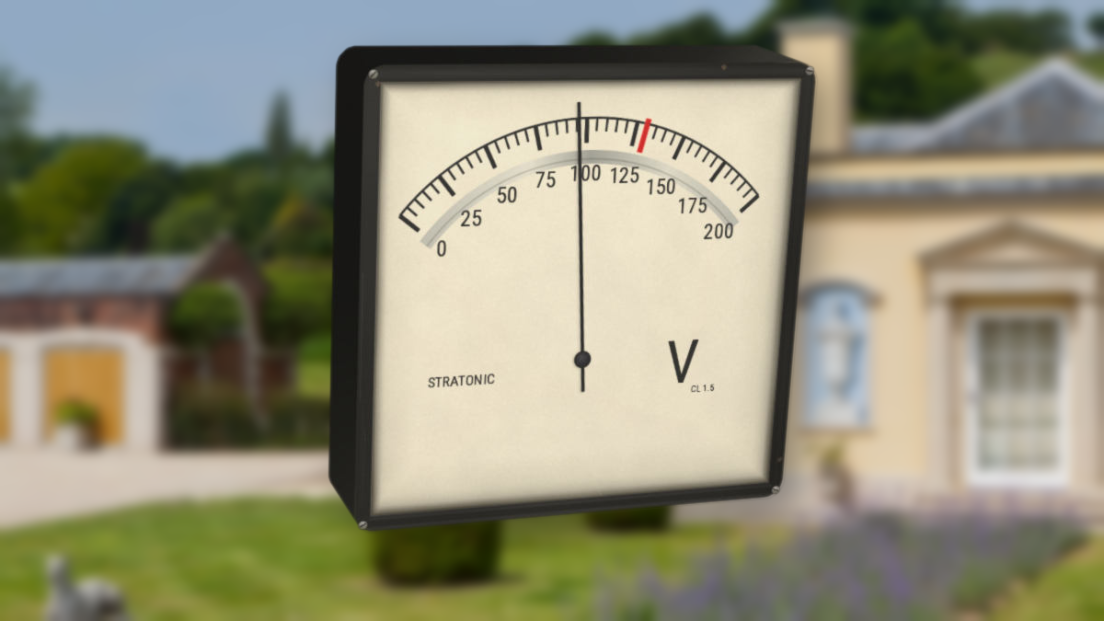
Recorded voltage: 95 V
